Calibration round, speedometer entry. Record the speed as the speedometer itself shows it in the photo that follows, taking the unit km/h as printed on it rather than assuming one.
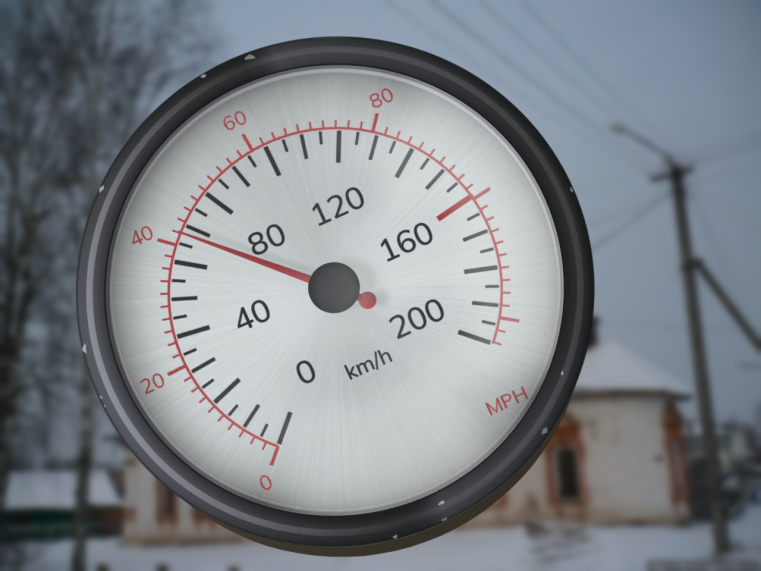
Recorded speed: 67.5 km/h
